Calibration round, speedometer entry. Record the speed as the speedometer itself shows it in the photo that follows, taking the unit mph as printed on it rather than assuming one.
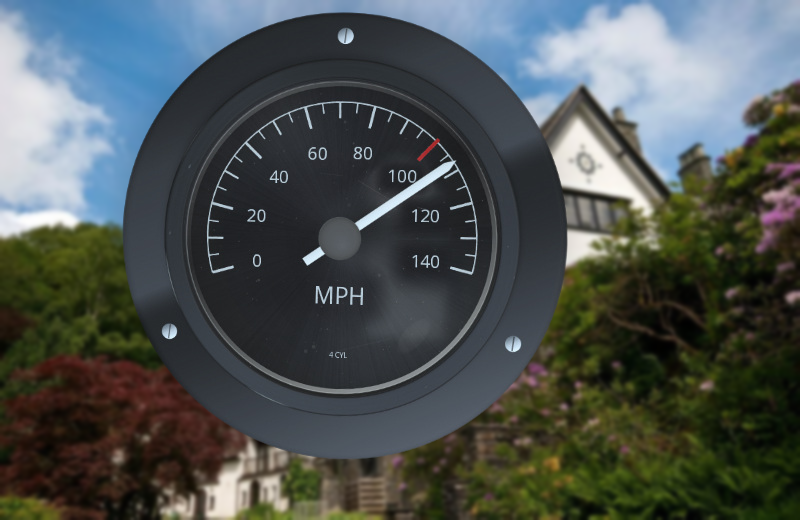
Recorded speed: 107.5 mph
